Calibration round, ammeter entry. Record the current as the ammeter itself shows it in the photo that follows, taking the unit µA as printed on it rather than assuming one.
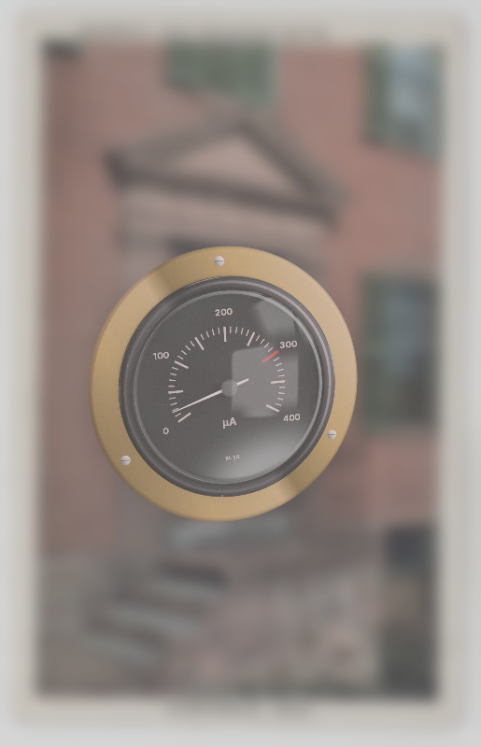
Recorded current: 20 µA
